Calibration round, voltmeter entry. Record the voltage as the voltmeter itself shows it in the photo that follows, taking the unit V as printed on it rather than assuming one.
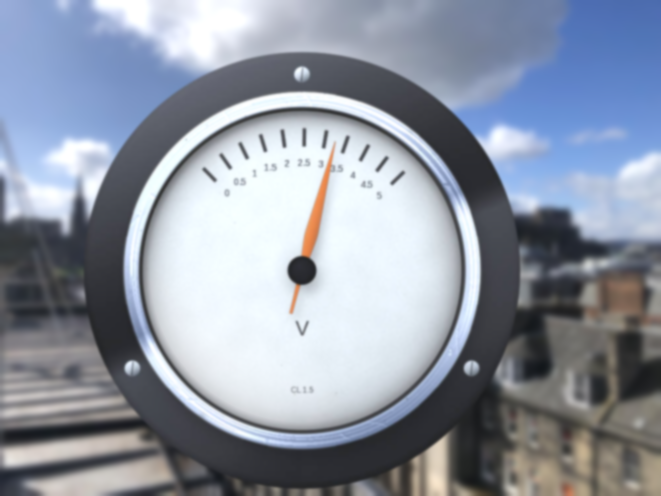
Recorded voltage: 3.25 V
